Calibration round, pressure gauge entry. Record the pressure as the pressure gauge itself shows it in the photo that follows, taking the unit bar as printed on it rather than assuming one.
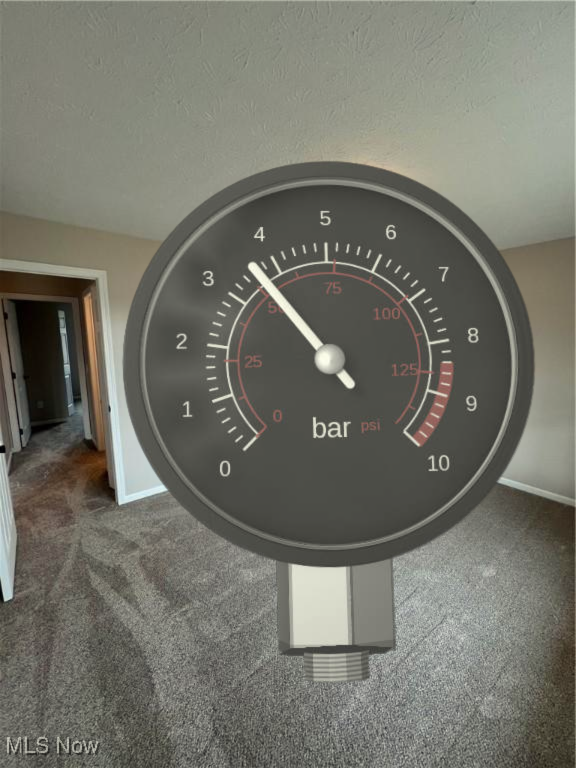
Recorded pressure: 3.6 bar
